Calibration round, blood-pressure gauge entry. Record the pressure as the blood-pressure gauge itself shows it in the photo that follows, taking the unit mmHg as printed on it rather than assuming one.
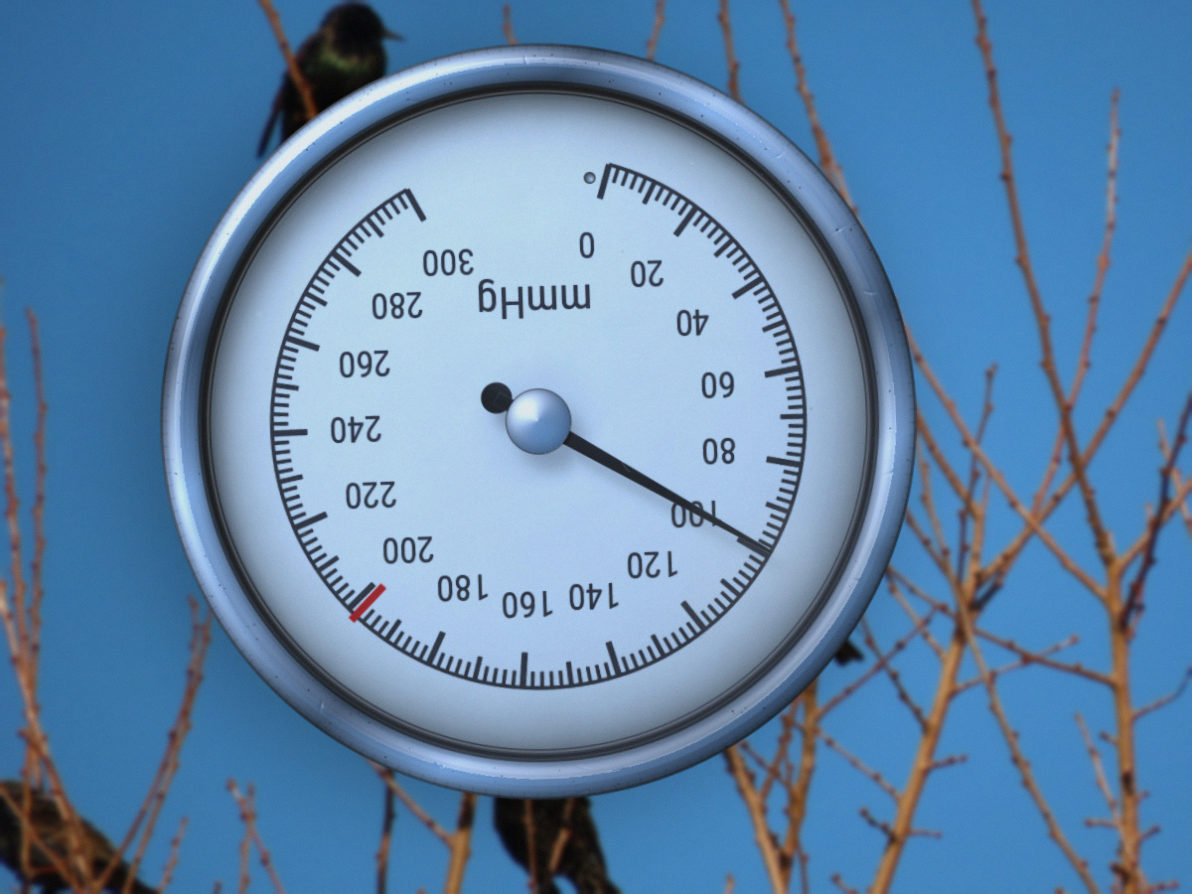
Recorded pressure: 99 mmHg
